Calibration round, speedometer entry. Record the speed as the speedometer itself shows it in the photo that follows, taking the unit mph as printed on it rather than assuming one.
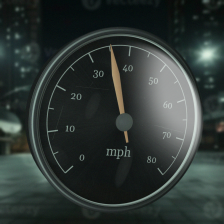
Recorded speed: 35 mph
